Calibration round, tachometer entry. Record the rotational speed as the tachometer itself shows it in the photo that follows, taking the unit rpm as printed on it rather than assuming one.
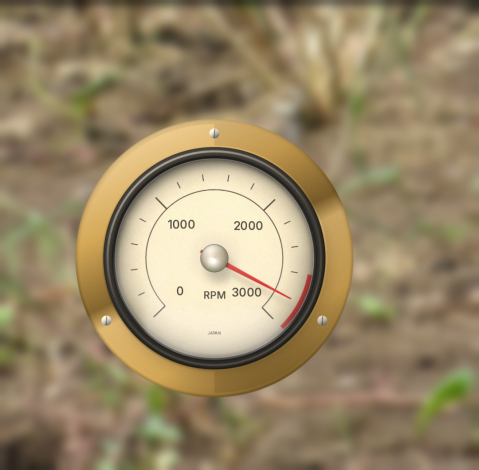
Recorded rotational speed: 2800 rpm
